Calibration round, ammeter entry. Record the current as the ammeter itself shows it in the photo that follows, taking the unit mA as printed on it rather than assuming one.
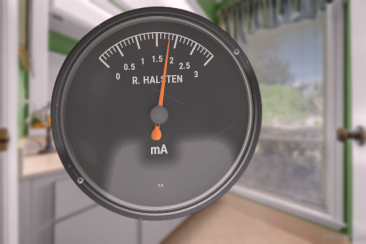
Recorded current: 1.8 mA
